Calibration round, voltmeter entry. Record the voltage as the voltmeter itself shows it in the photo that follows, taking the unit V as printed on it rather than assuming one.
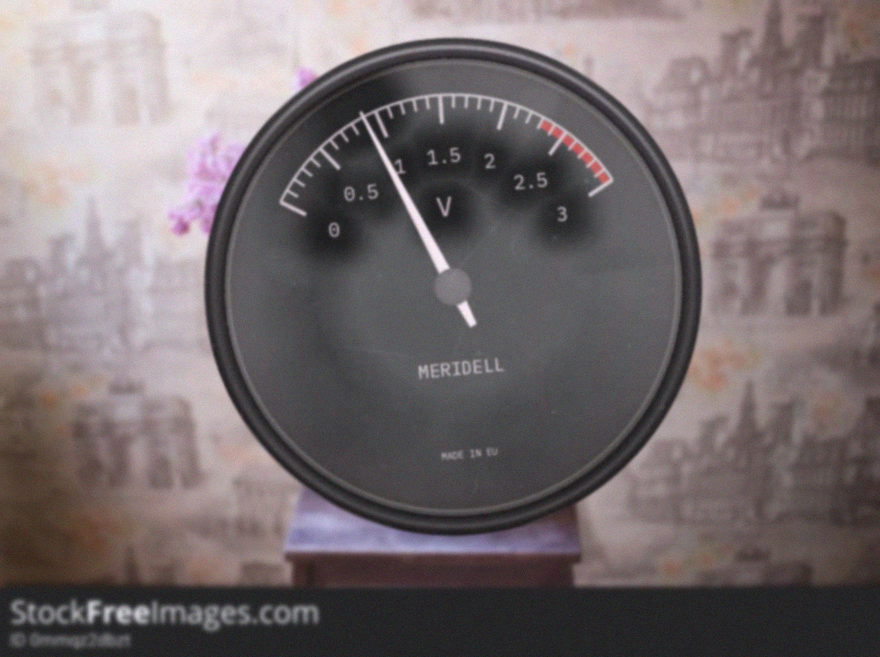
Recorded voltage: 0.9 V
